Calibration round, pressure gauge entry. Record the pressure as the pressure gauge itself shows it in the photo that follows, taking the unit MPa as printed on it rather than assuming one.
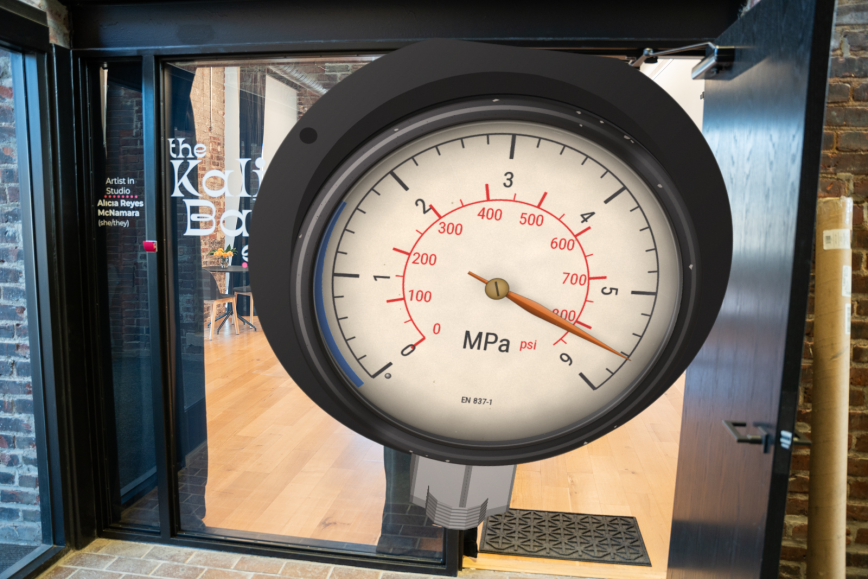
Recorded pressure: 5.6 MPa
